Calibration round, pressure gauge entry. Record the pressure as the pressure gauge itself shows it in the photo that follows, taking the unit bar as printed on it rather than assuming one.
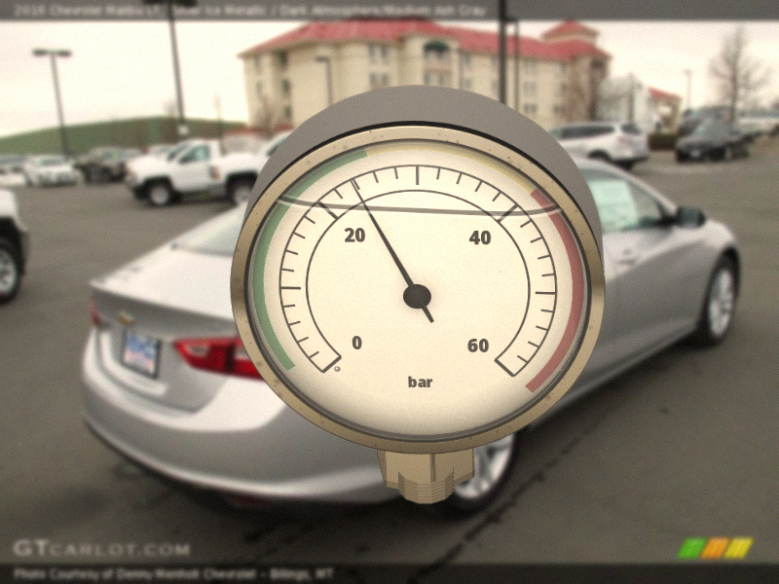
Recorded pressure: 24 bar
